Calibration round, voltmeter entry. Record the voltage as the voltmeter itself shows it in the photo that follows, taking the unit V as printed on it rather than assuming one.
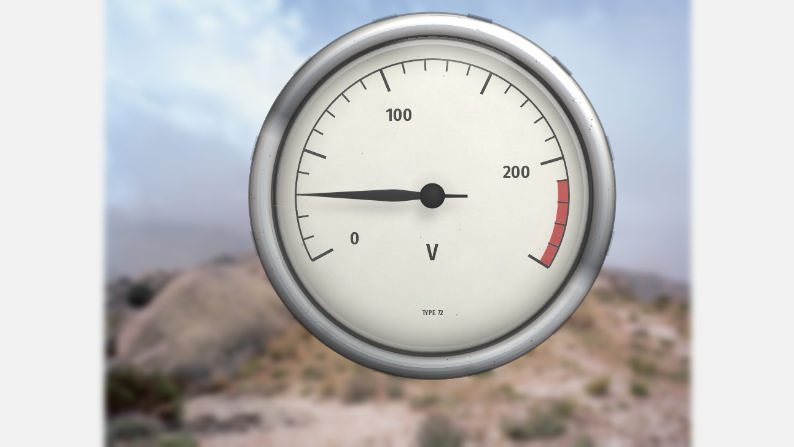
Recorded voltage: 30 V
